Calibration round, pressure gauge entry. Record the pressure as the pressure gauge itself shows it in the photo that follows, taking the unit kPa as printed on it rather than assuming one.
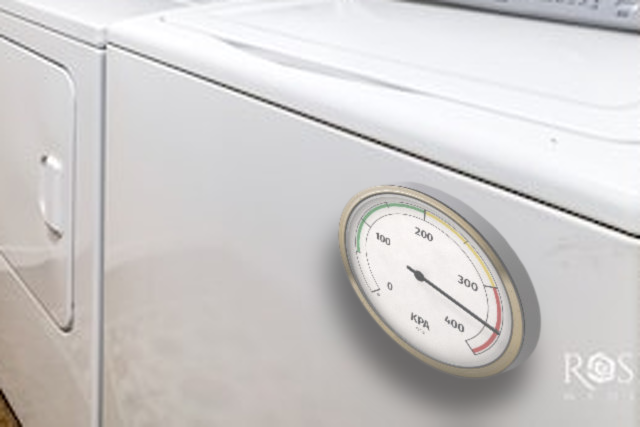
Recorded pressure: 350 kPa
